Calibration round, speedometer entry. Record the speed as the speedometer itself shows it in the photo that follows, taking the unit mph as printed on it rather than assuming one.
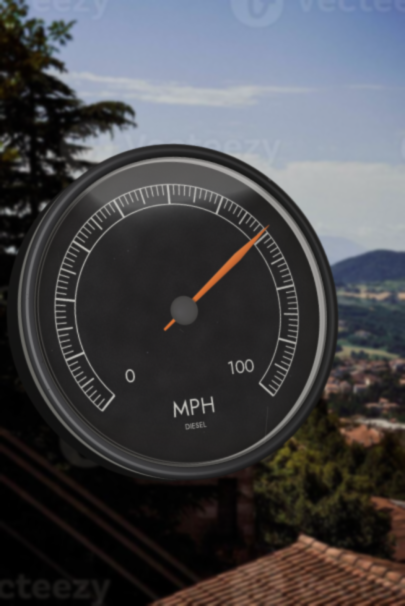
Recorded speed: 69 mph
